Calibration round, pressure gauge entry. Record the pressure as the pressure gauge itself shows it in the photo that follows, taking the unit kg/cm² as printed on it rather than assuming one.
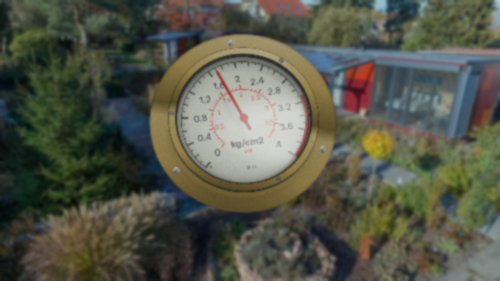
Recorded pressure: 1.7 kg/cm²
